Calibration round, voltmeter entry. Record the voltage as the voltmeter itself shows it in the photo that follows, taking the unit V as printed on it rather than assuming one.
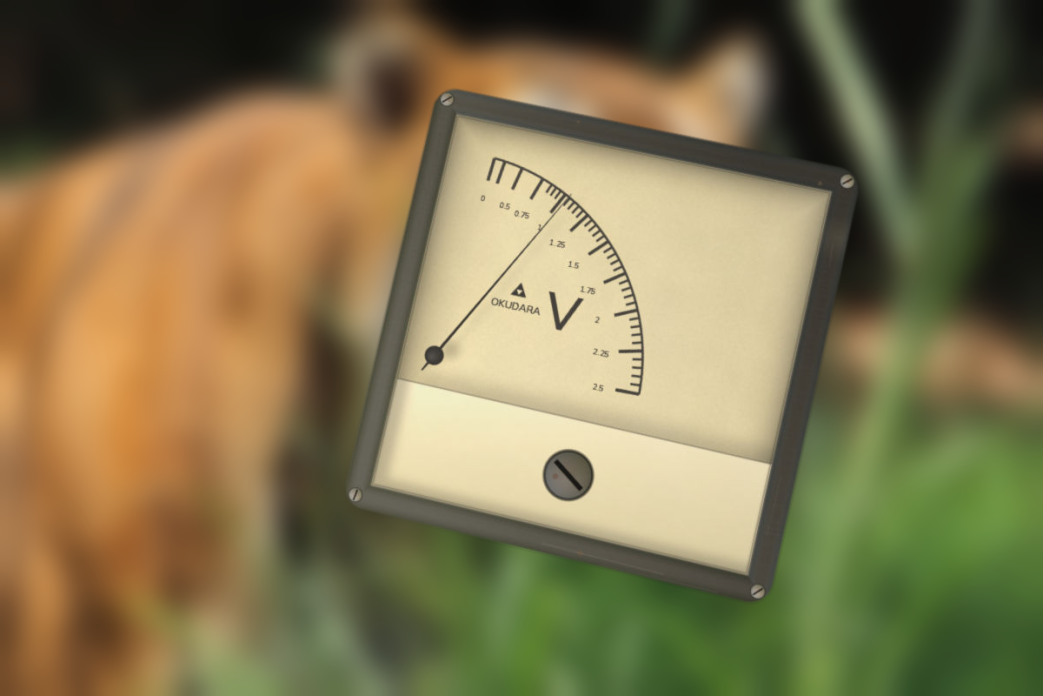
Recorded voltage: 1.05 V
